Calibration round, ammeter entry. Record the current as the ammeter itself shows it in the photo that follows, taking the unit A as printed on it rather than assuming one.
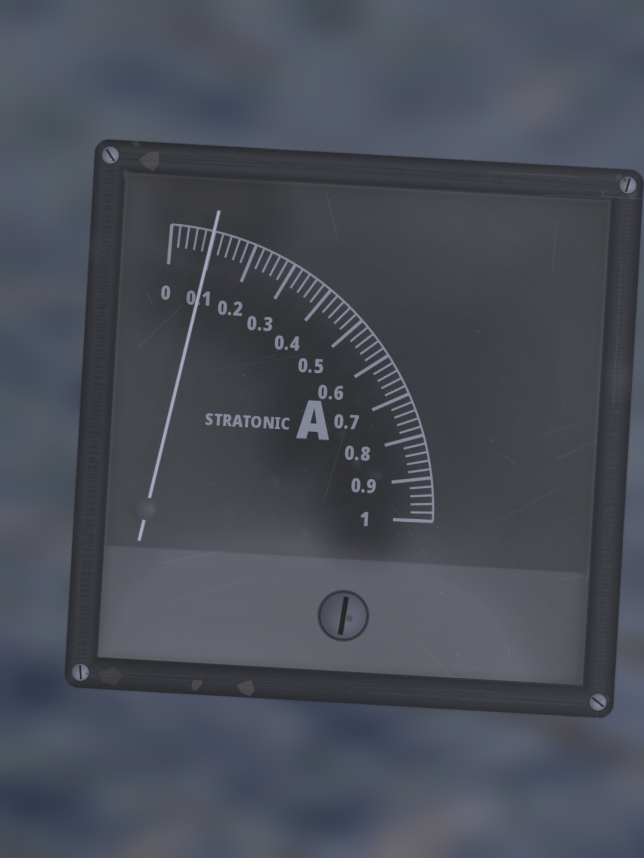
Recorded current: 0.1 A
